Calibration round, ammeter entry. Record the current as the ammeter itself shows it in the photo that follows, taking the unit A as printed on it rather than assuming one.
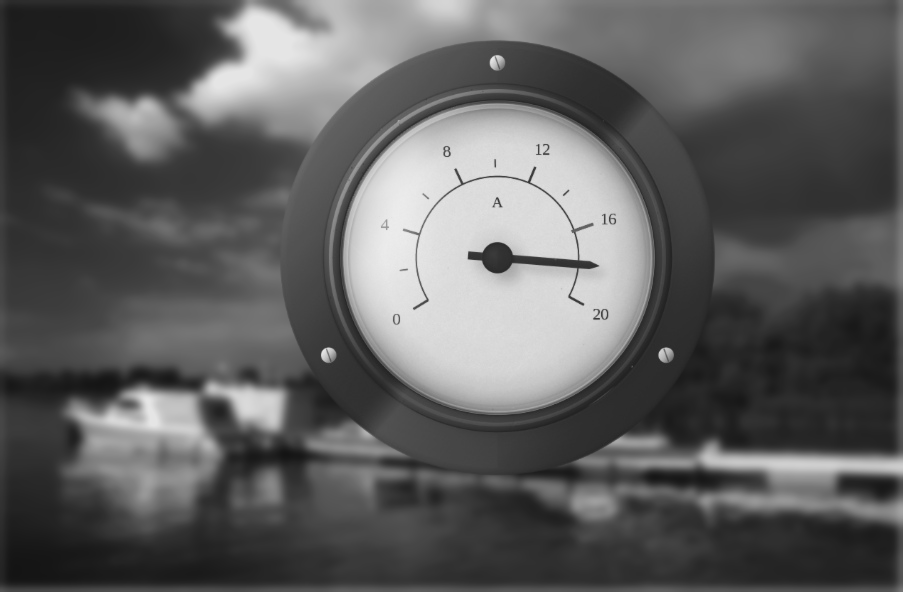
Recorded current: 18 A
